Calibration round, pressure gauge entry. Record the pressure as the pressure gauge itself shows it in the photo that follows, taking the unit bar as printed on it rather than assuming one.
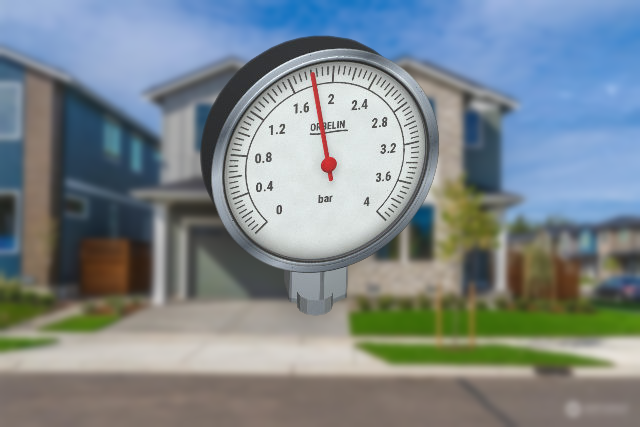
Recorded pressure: 1.8 bar
